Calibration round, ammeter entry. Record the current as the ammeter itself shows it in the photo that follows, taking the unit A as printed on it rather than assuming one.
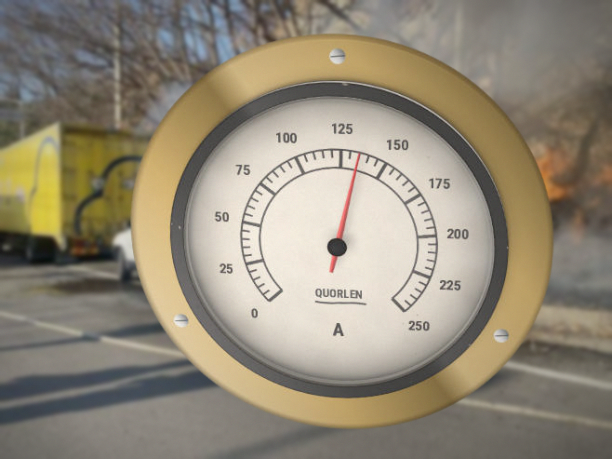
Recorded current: 135 A
